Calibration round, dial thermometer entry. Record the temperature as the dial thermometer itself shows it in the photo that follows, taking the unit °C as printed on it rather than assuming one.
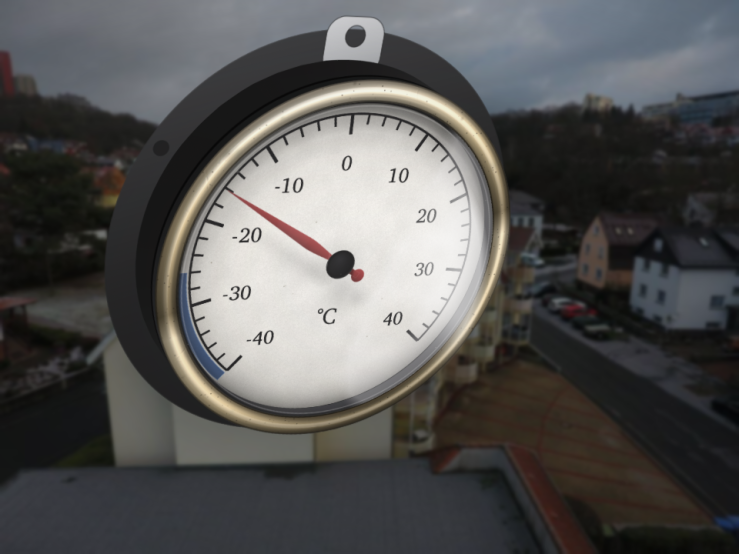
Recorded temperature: -16 °C
